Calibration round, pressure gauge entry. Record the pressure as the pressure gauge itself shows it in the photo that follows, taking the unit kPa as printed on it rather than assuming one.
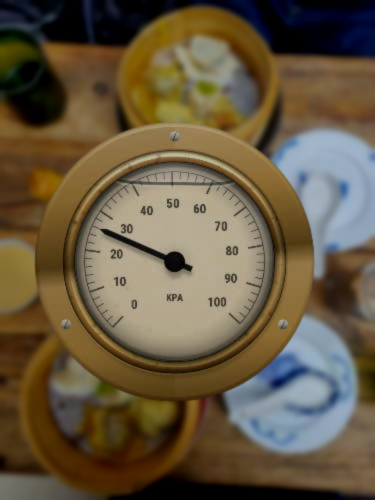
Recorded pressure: 26 kPa
